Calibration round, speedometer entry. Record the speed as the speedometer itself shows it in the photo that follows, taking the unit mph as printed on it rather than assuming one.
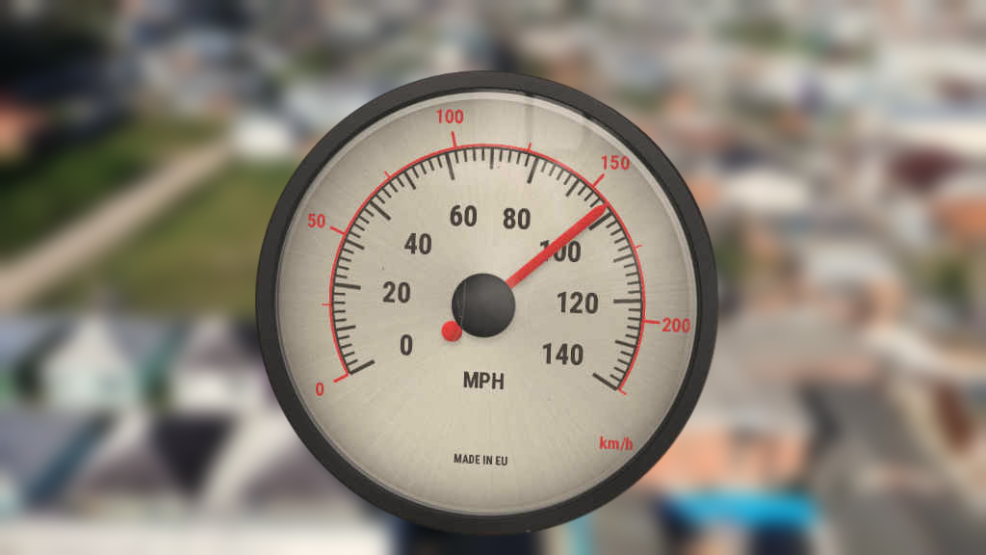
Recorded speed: 98 mph
